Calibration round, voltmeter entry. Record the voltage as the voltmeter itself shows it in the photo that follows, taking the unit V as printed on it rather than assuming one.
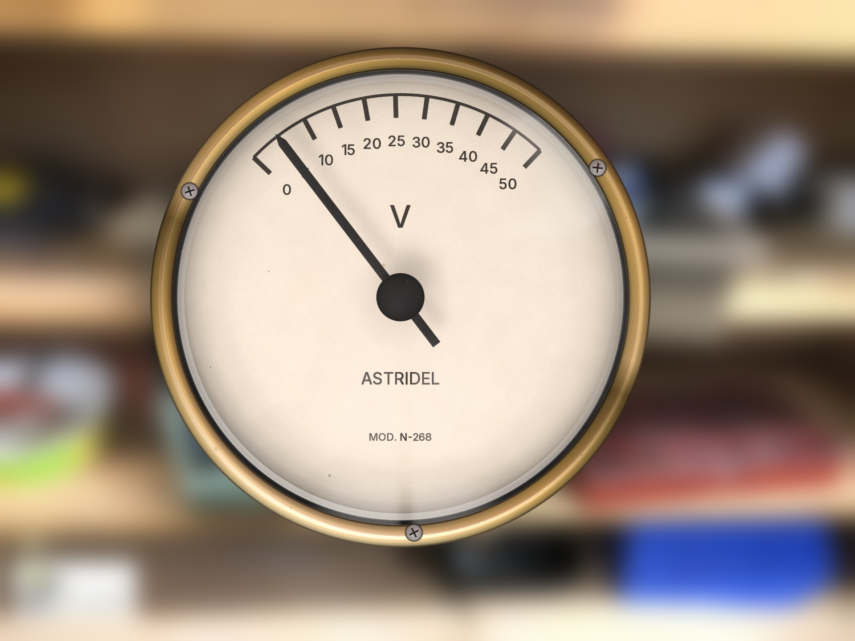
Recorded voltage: 5 V
